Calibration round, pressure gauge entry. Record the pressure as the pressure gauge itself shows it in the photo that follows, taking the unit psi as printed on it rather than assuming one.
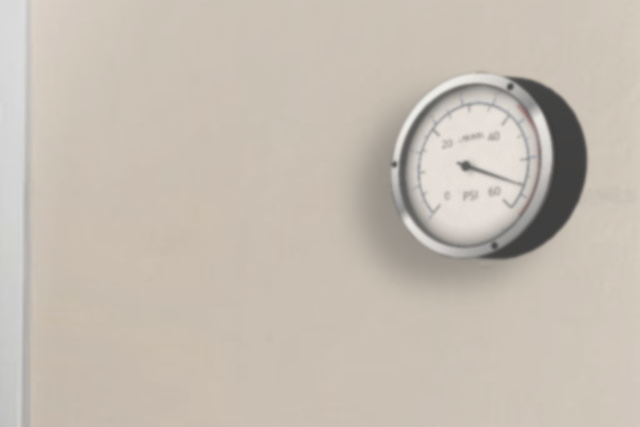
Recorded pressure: 55 psi
